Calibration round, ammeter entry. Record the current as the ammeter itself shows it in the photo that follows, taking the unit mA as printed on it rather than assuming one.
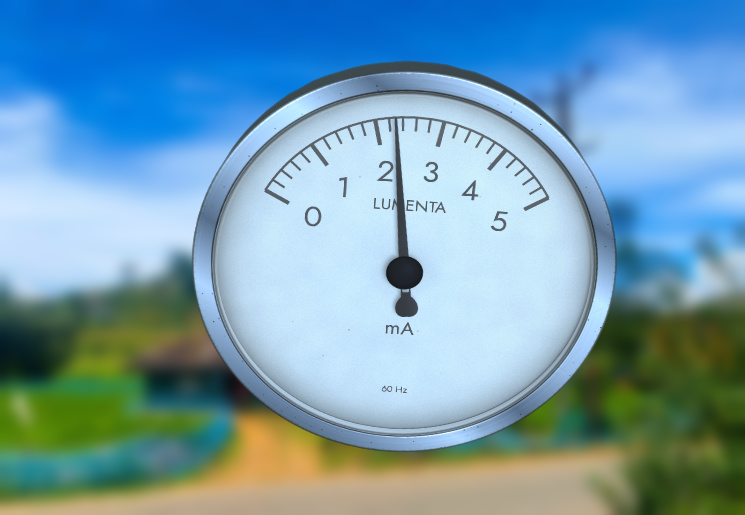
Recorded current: 2.3 mA
